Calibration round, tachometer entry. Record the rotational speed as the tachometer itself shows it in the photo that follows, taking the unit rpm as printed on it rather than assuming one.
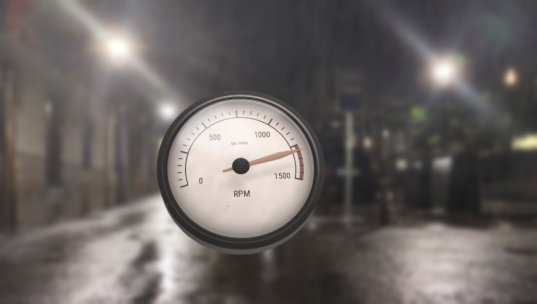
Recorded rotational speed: 1300 rpm
